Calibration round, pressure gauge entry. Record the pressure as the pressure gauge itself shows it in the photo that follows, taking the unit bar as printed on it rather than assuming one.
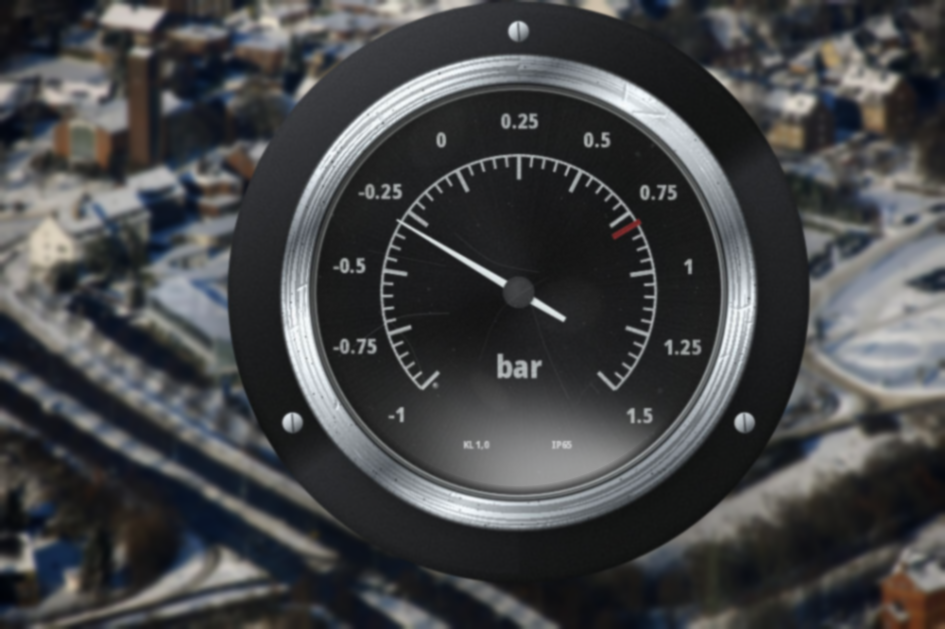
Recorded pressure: -0.3 bar
